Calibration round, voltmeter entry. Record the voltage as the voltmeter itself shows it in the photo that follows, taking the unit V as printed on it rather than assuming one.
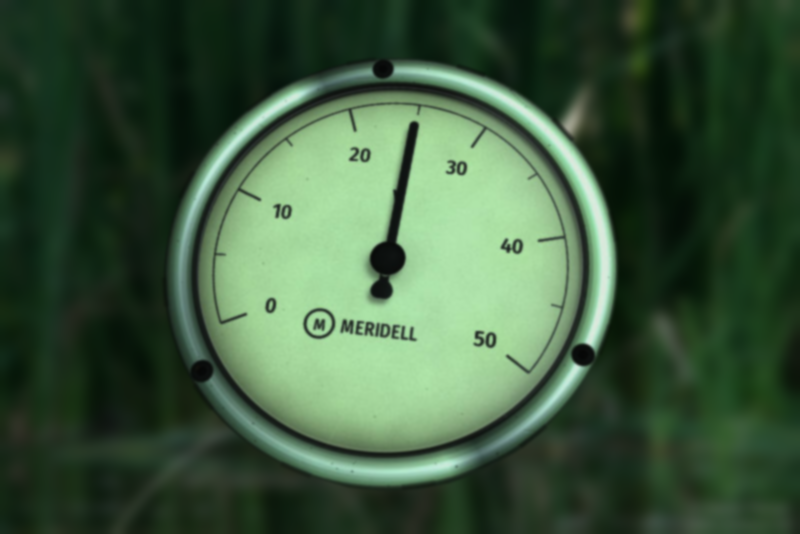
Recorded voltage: 25 V
